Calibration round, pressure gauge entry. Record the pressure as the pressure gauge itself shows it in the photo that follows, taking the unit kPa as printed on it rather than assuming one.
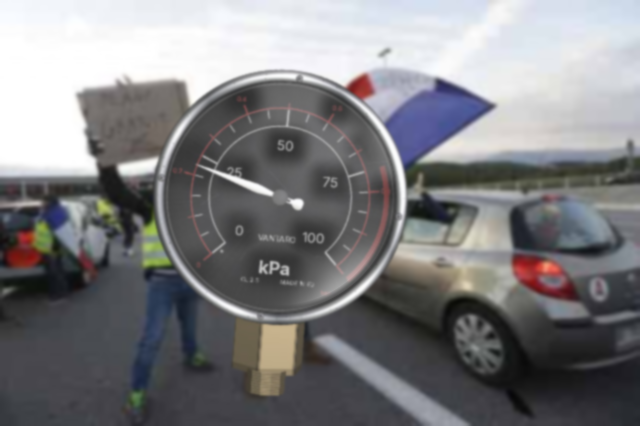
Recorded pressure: 22.5 kPa
